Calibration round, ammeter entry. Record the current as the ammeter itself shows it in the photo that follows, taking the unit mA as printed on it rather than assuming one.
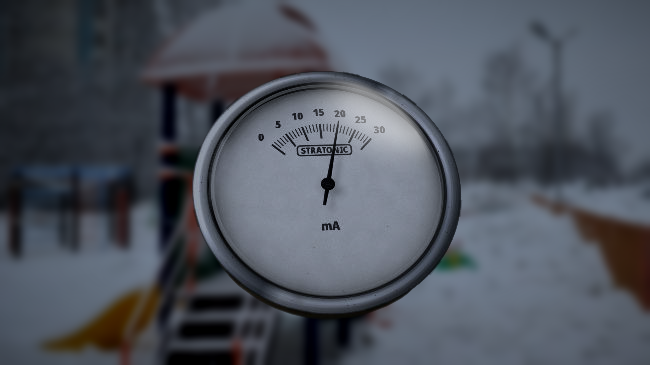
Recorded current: 20 mA
